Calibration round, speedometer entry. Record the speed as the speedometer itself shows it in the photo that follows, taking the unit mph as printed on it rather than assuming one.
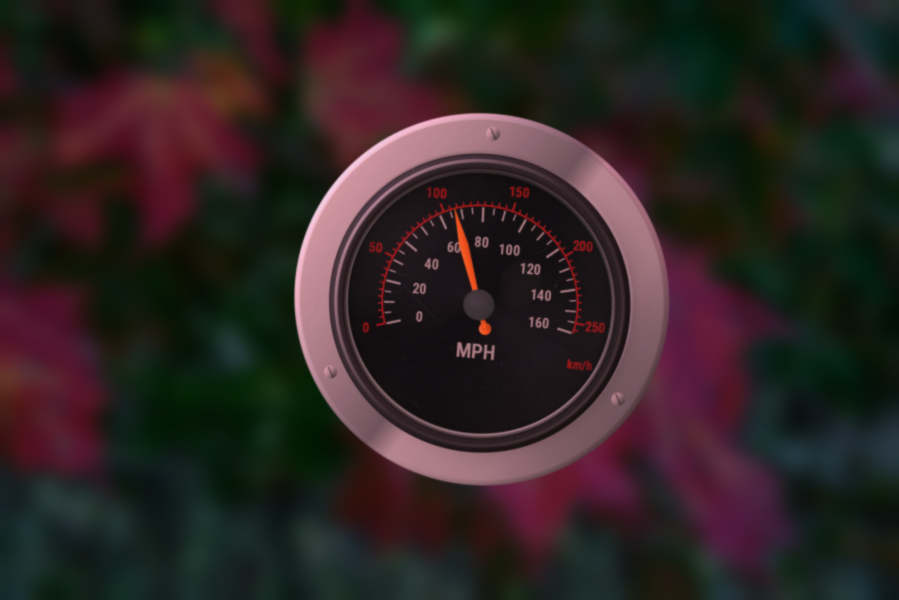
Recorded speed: 67.5 mph
